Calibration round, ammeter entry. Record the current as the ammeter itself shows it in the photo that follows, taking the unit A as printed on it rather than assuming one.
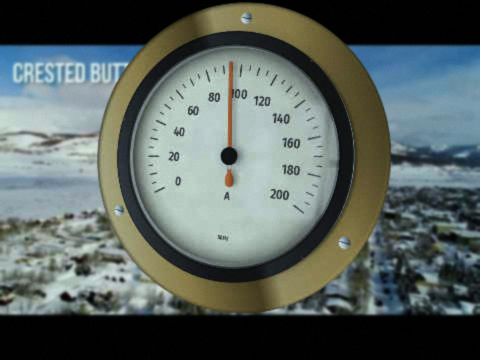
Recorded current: 95 A
